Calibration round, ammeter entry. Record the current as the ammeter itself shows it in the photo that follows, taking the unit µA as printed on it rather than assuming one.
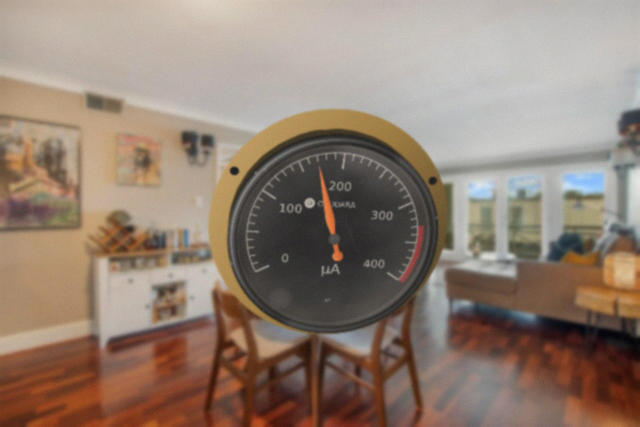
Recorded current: 170 µA
